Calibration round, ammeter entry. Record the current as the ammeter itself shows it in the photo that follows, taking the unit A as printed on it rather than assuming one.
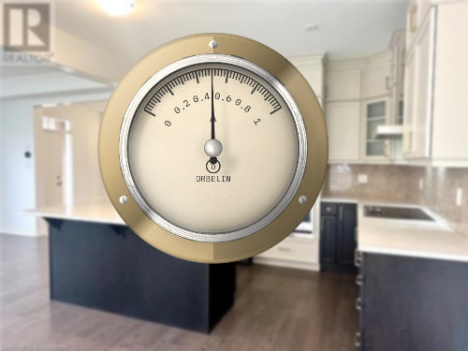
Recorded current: 0.5 A
